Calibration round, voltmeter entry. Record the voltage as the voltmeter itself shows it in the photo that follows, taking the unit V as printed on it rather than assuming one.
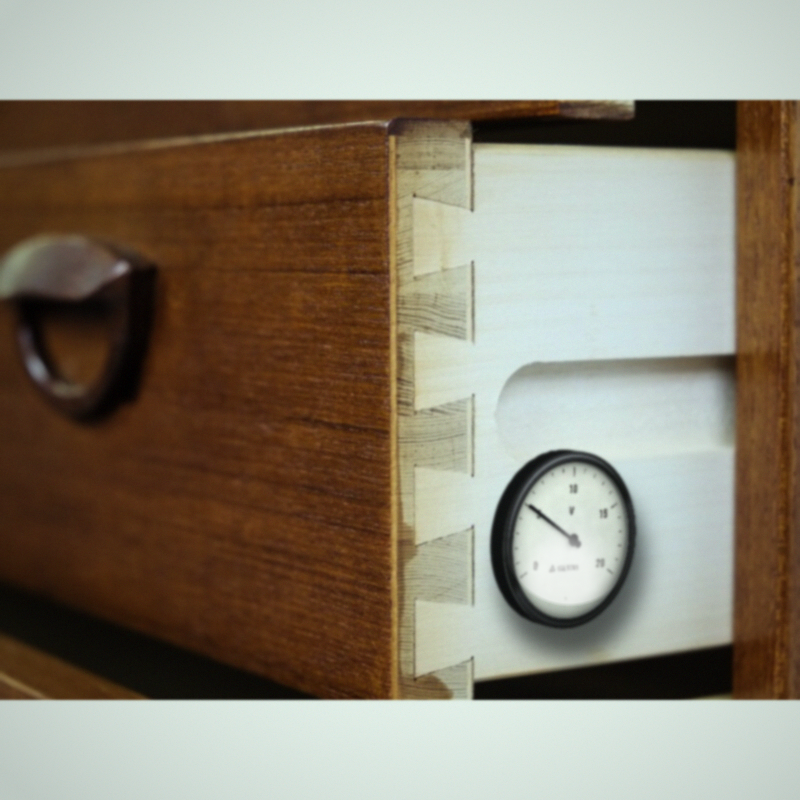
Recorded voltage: 5 V
